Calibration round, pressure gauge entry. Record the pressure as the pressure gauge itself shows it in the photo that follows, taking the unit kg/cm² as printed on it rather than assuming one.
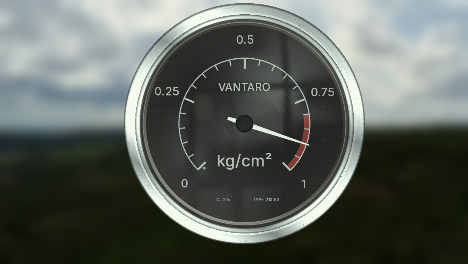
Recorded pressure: 0.9 kg/cm²
